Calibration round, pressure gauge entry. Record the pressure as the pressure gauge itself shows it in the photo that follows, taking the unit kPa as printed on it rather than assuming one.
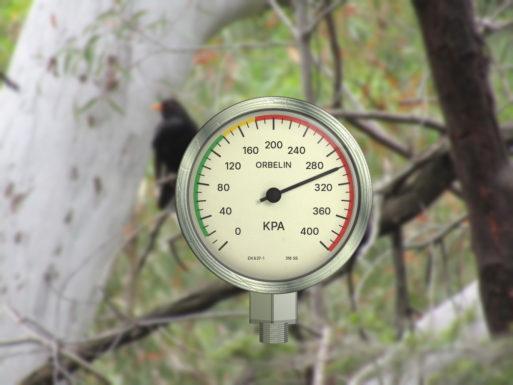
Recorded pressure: 300 kPa
